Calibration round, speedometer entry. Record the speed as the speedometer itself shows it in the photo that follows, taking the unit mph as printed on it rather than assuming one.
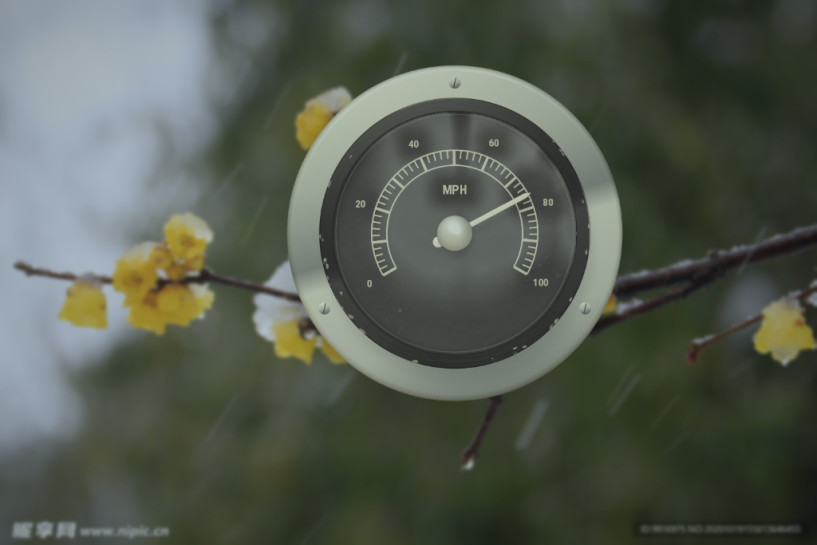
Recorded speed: 76 mph
